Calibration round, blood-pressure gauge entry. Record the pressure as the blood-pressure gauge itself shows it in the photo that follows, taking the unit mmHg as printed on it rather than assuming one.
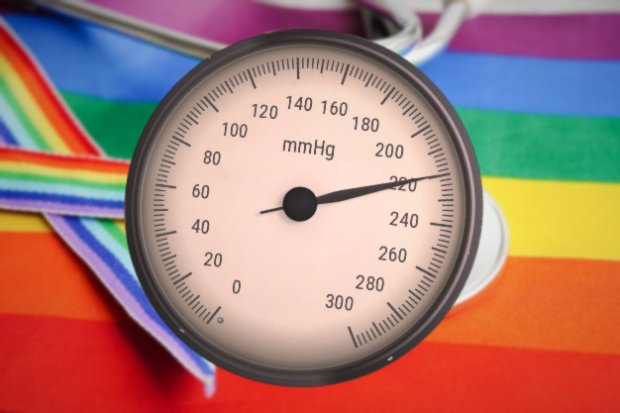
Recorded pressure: 220 mmHg
